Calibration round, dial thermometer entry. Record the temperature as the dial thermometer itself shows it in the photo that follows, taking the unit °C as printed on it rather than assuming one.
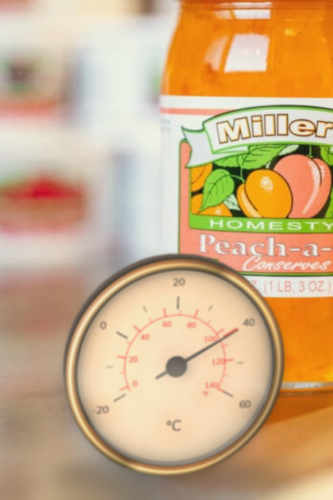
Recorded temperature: 40 °C
